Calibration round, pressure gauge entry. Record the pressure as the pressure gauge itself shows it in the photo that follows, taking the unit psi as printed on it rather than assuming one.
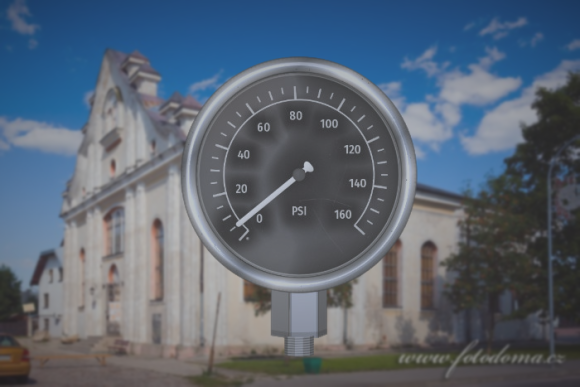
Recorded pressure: 5 psi
